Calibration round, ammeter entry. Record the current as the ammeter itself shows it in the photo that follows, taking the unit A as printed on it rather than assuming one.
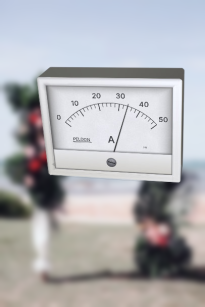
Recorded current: 34 A
